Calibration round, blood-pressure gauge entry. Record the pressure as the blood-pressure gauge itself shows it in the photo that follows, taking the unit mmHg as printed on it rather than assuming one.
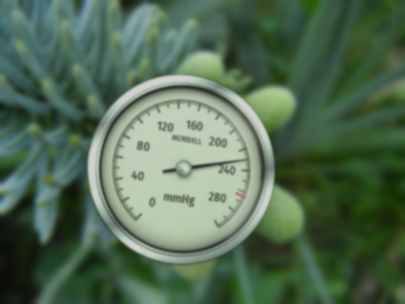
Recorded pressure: 230 mmHg
